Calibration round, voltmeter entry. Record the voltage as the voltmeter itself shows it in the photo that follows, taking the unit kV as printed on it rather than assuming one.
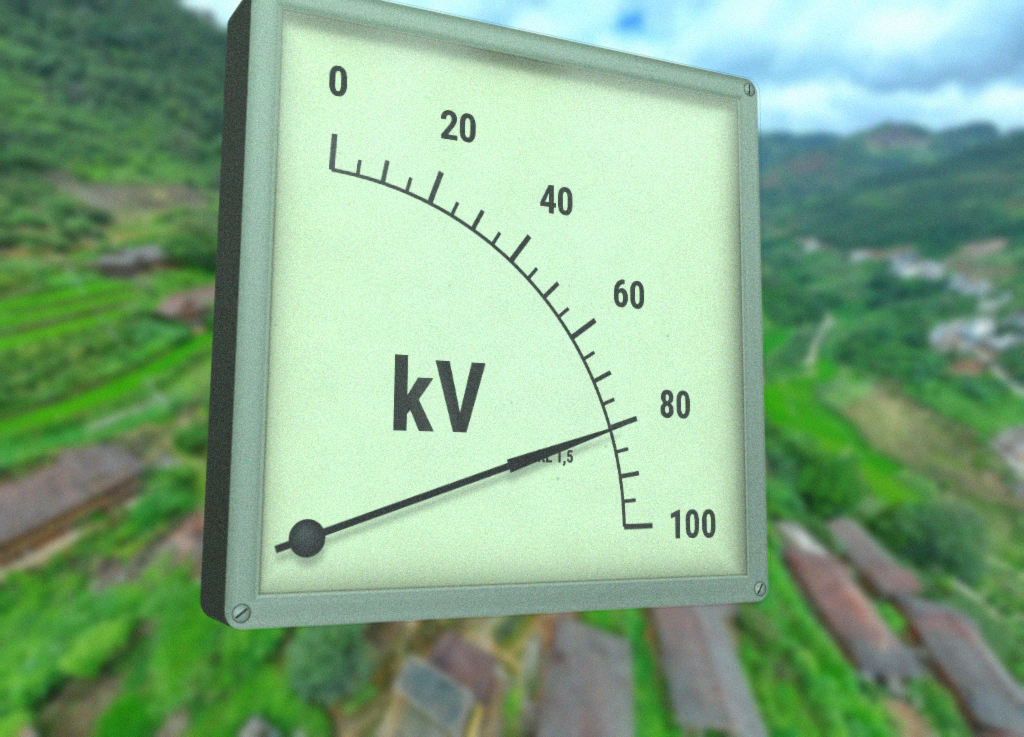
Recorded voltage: 80 kV
